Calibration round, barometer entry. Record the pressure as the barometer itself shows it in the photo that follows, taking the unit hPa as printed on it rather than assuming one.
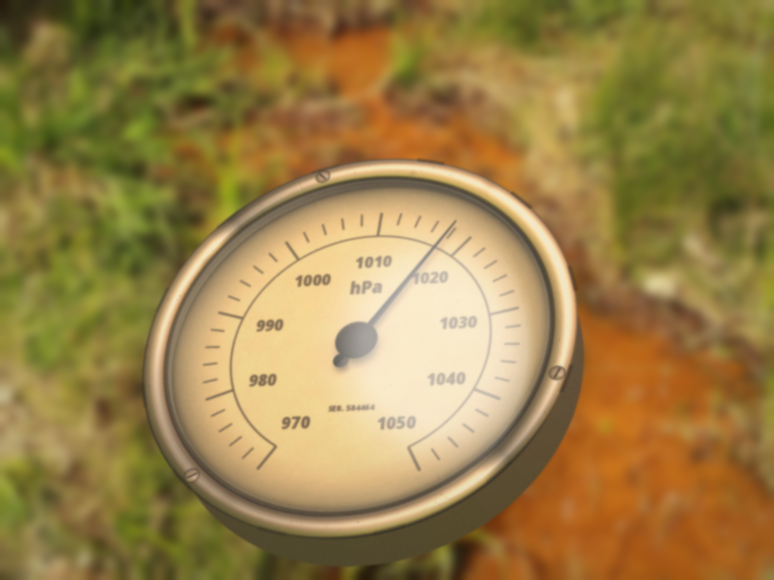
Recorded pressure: 1018 hPa
